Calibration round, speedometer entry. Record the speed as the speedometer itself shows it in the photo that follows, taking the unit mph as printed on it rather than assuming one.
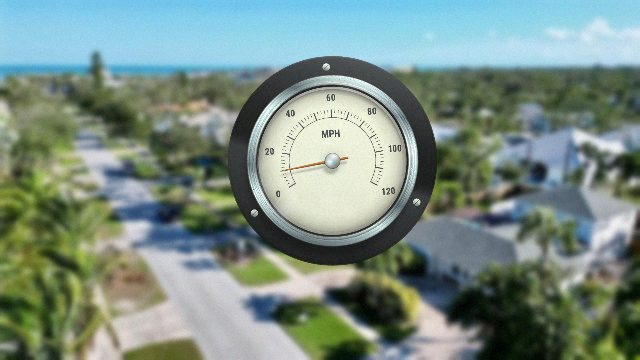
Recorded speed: 10 mph
